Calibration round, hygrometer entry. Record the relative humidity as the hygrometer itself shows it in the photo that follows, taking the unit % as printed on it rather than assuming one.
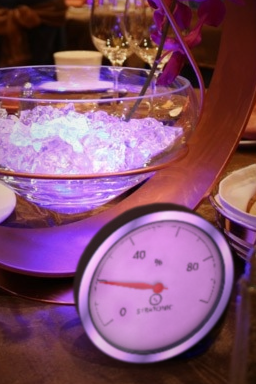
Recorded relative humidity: 20 %
